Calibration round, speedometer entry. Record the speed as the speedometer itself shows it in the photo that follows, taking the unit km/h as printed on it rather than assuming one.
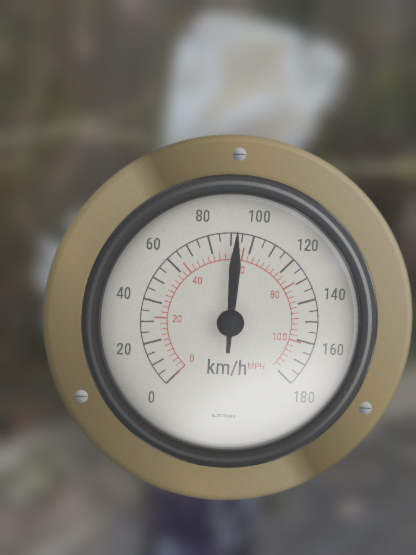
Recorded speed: 92.5 km/h
